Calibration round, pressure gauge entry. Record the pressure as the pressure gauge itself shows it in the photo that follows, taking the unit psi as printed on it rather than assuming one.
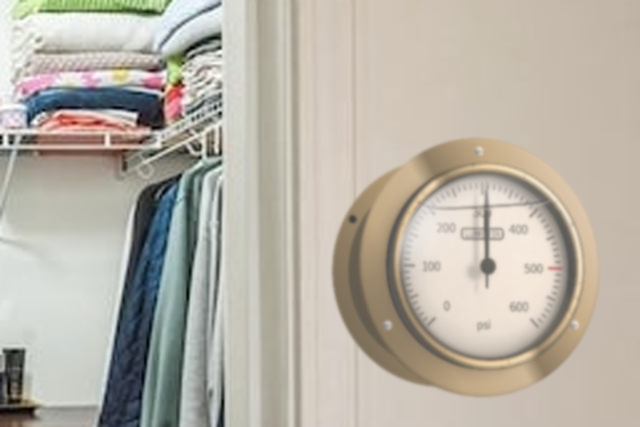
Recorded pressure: 300 psi
